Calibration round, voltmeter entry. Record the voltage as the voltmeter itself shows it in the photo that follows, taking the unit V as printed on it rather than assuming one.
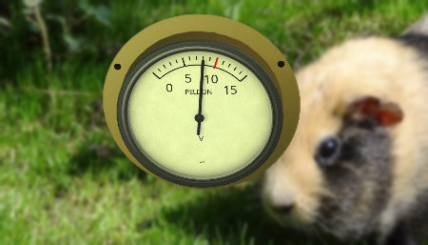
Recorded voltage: 8 V
